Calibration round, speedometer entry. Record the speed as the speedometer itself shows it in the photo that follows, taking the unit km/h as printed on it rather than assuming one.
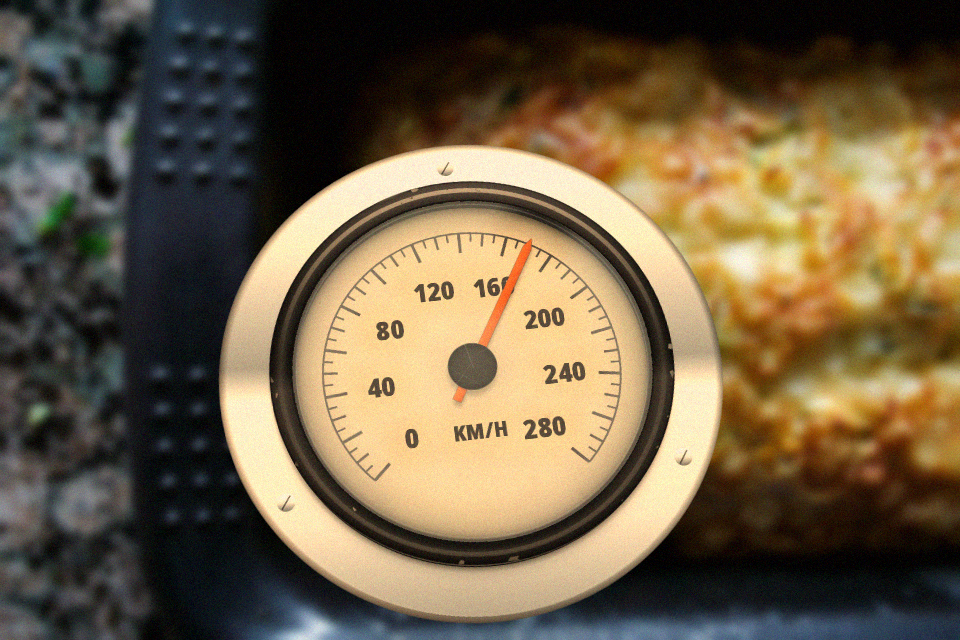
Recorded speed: 170 km/h
